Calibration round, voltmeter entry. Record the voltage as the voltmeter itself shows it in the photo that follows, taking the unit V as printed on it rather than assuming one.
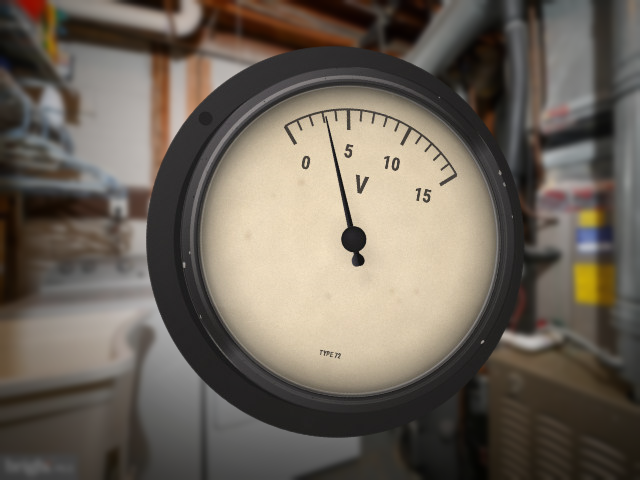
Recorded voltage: 3 V
